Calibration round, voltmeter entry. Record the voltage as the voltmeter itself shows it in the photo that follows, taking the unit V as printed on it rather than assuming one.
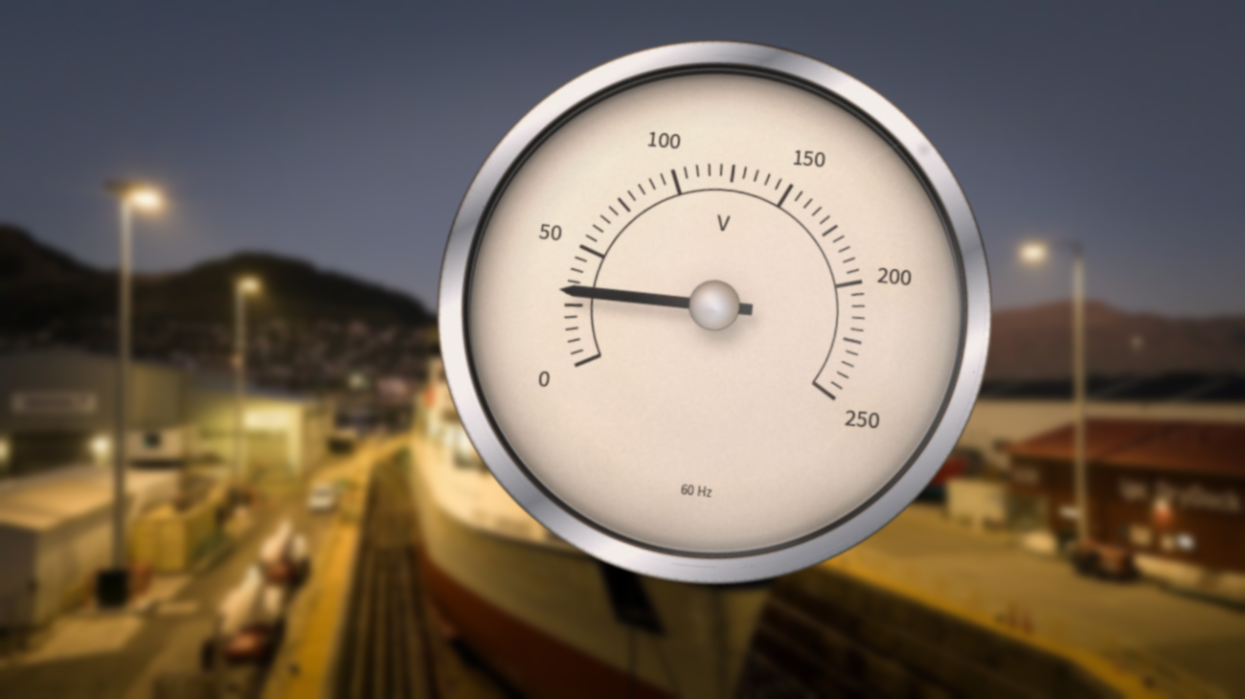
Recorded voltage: 30 V
